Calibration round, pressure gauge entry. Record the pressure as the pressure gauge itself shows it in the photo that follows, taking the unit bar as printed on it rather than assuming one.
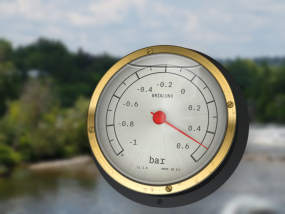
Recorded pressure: 0.5 bar
